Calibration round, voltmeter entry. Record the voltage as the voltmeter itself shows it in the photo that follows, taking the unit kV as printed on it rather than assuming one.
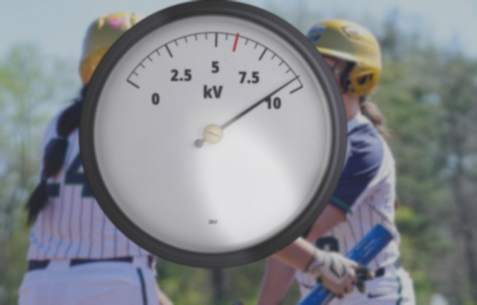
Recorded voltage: 9.5 kV
